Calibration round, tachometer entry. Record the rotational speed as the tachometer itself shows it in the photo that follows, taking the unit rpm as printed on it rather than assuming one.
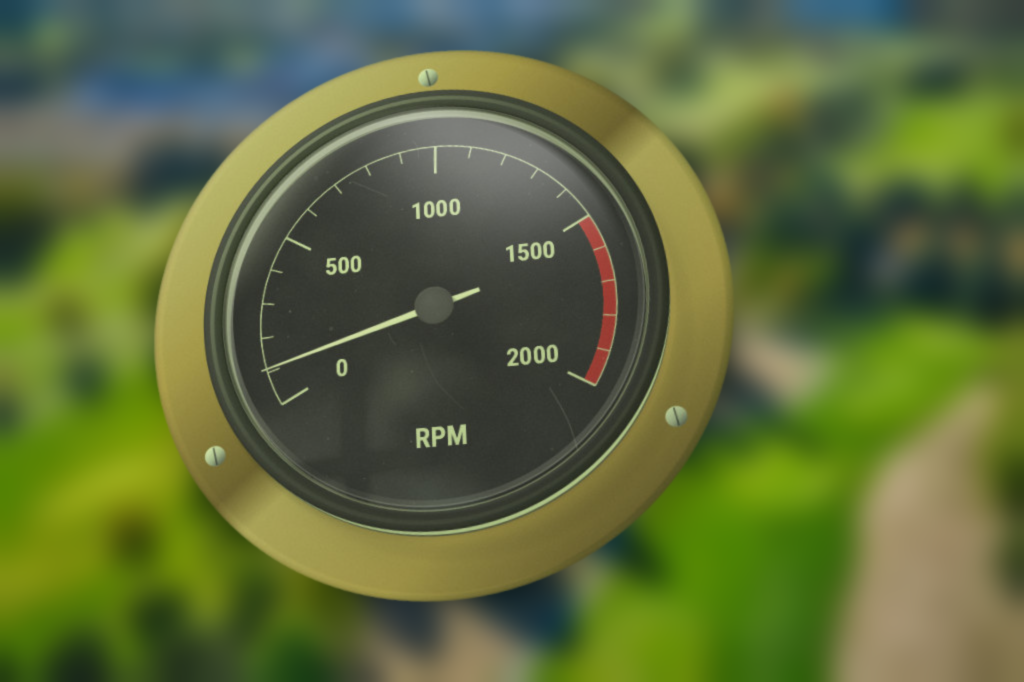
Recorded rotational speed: 100 rpm
